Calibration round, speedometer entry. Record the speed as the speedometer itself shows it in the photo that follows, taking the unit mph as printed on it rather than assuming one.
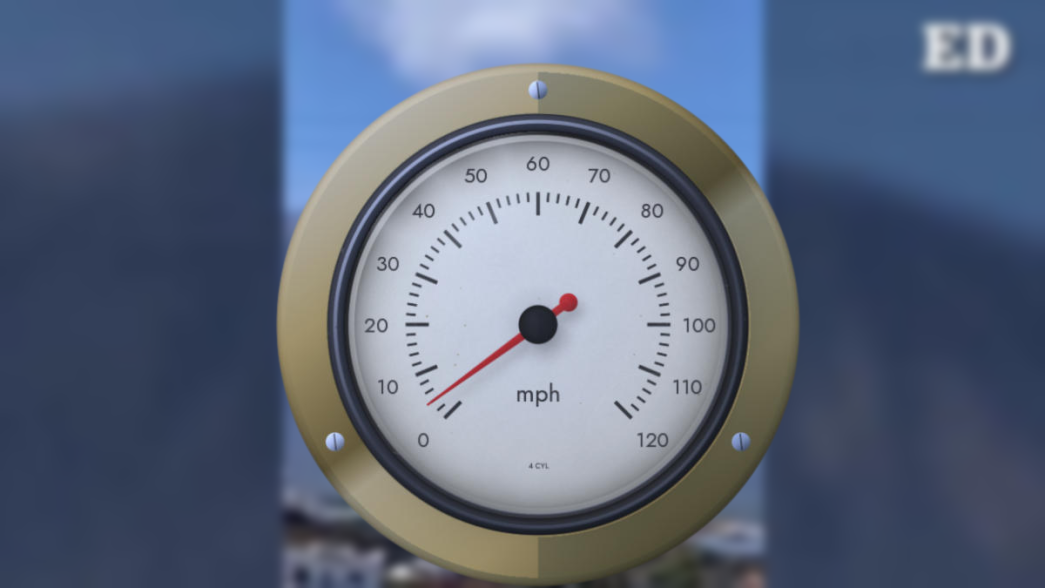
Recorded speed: 4 mph
